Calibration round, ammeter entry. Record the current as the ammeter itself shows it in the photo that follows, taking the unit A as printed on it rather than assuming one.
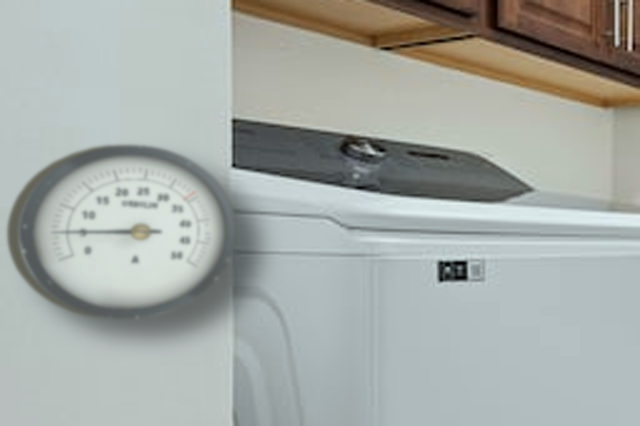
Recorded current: 5 A
